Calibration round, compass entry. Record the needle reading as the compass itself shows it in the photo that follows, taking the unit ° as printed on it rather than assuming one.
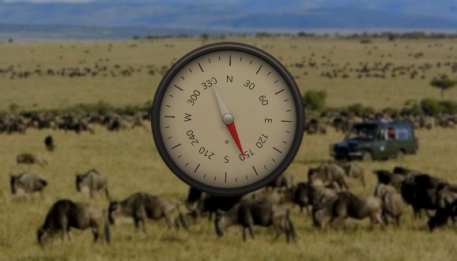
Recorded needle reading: 155 °
